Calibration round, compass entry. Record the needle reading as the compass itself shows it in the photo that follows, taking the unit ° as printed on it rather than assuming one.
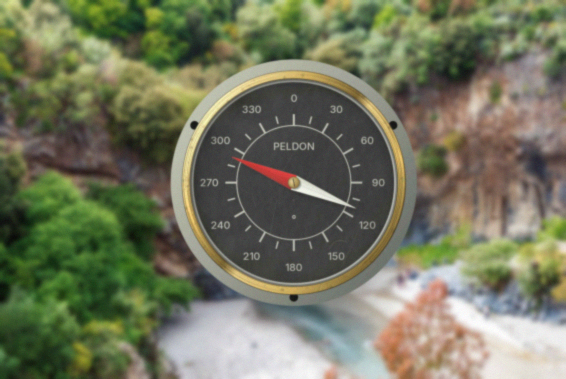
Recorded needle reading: 292.5 °
